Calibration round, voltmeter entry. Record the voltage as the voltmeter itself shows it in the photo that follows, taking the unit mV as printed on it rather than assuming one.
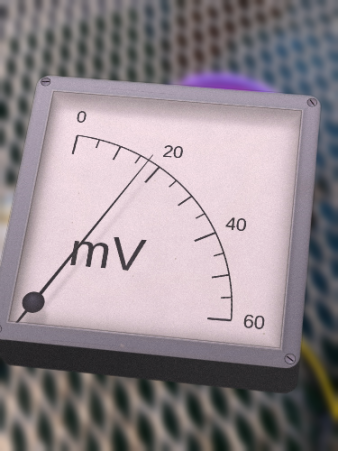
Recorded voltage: 17.5 mV
